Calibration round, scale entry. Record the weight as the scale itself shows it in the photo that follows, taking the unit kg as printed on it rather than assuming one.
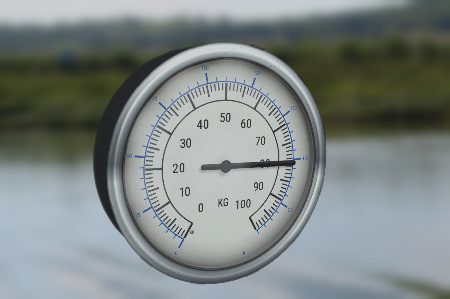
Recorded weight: 80 kg
